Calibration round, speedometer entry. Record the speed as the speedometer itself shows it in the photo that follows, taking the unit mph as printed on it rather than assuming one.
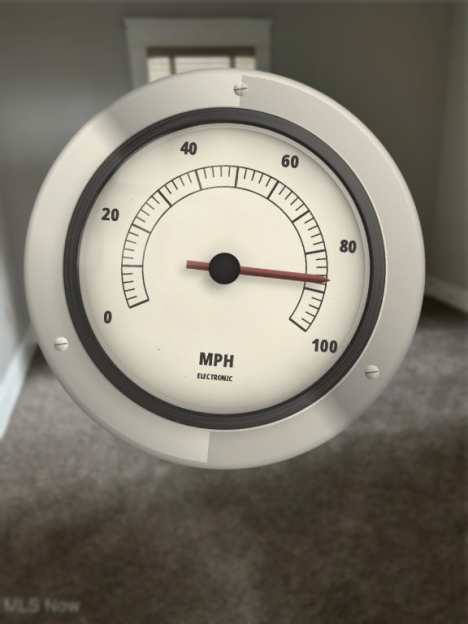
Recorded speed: 87 mph
